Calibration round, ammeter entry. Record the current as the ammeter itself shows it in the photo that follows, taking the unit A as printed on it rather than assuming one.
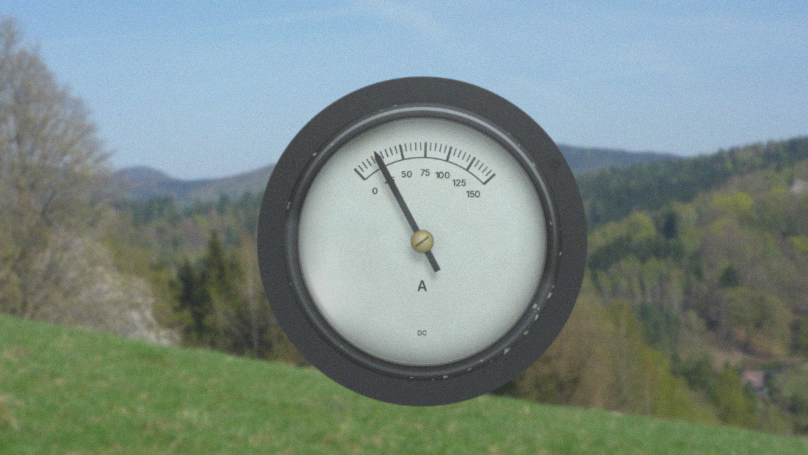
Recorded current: 25 A
